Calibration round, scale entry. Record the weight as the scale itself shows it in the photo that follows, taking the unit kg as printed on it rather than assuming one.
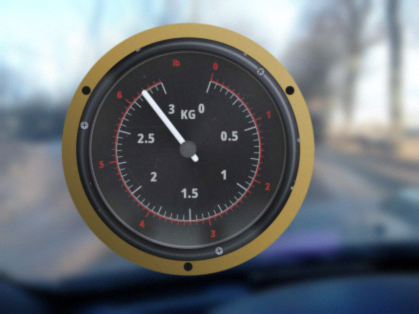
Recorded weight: 2.85 kg
